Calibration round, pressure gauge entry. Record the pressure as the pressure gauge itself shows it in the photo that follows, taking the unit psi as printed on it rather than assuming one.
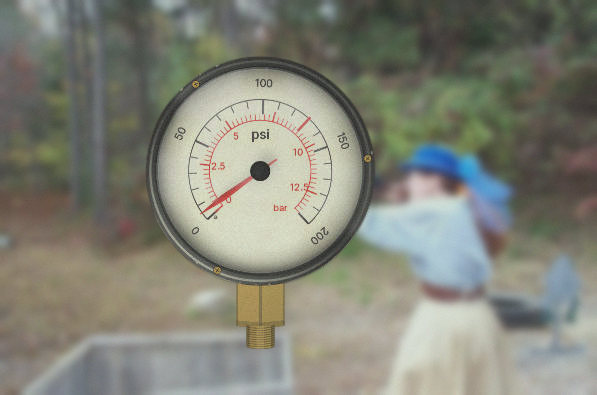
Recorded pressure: 5 psi
